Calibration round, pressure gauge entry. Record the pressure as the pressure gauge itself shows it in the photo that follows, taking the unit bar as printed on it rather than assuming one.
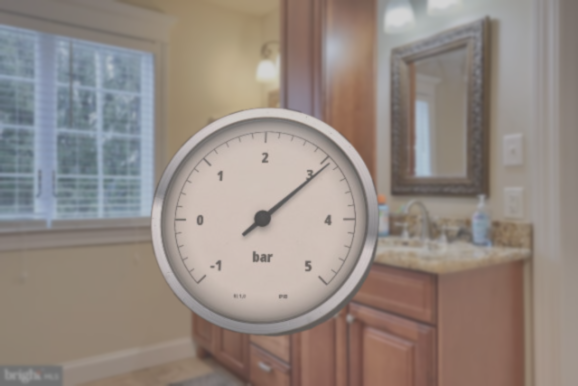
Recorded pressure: 3.1 bar
